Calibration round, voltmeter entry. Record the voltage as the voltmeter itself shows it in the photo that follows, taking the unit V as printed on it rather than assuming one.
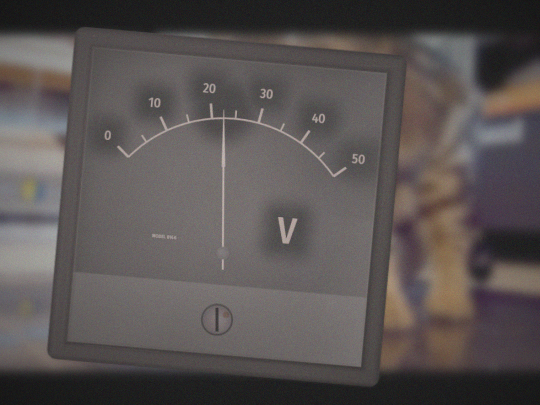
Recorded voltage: 22.5 V
